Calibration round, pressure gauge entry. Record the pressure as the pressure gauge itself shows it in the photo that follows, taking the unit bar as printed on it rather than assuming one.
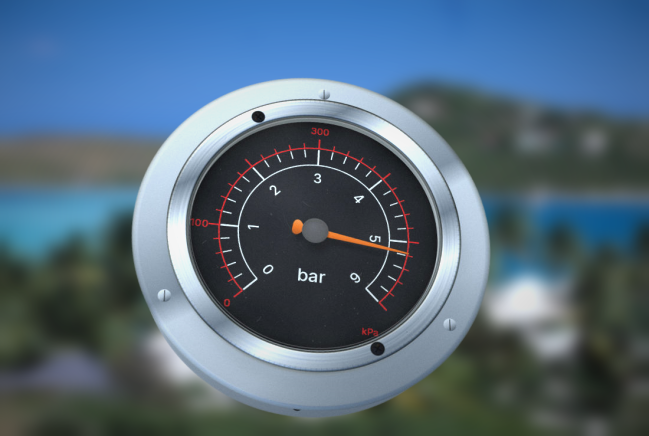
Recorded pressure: 5.2 bar
